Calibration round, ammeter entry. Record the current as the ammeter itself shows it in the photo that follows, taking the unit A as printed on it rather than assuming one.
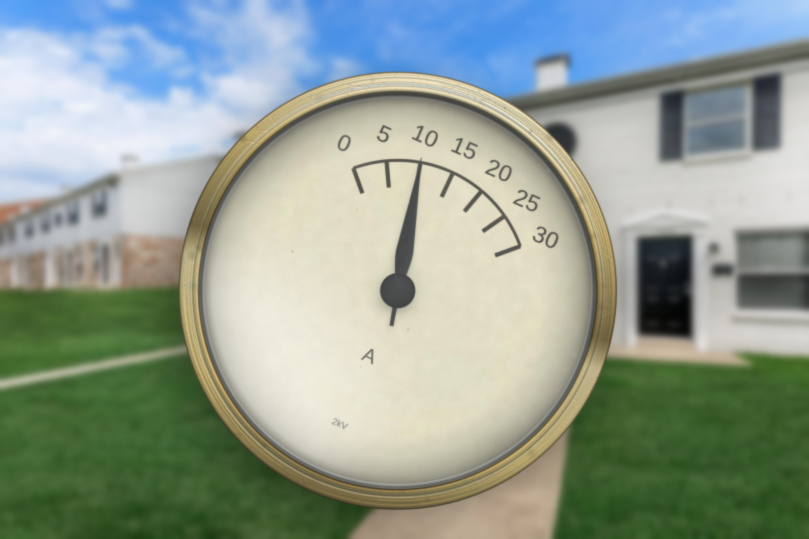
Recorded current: 10 A
